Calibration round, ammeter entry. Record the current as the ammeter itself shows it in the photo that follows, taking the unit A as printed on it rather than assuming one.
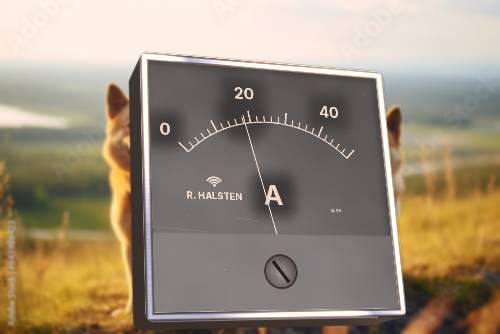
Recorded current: 18 A
